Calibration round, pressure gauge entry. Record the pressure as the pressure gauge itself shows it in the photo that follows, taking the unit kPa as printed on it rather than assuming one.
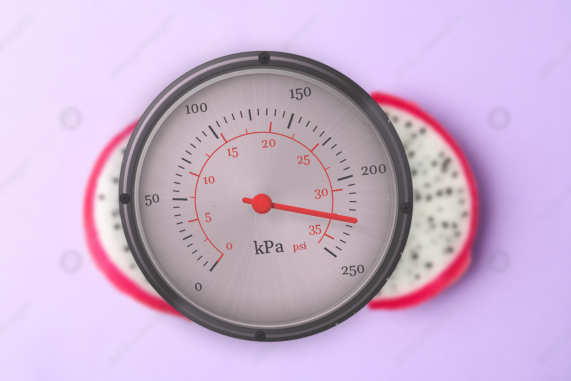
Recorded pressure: 225 kPa
